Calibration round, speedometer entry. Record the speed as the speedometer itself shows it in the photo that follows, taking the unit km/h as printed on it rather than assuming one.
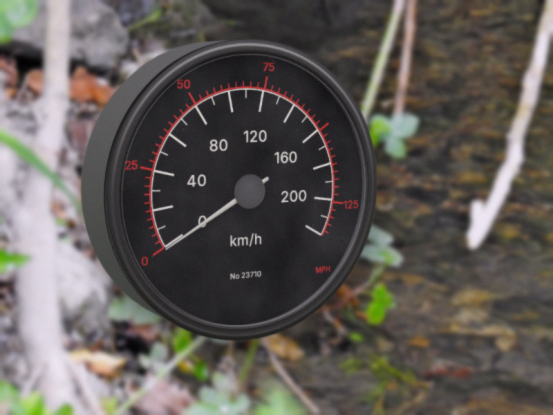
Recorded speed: 0 km/h
